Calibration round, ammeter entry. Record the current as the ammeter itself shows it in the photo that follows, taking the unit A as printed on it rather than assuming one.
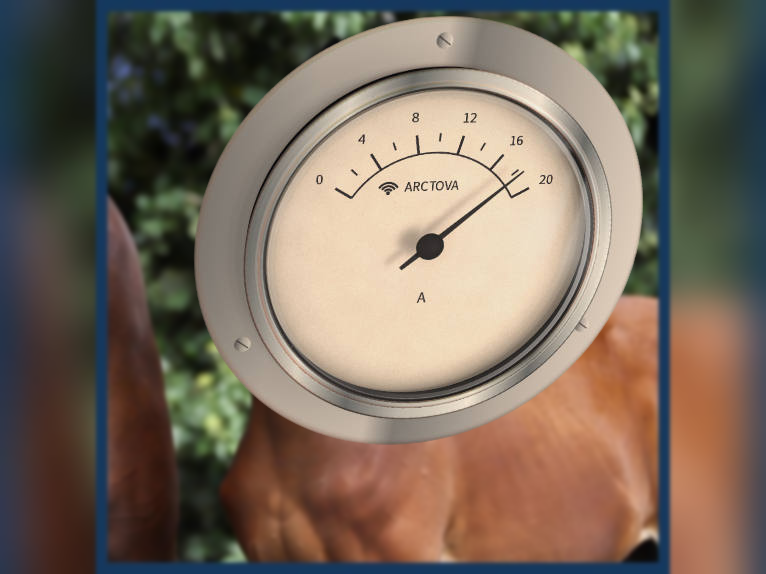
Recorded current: 18 A
